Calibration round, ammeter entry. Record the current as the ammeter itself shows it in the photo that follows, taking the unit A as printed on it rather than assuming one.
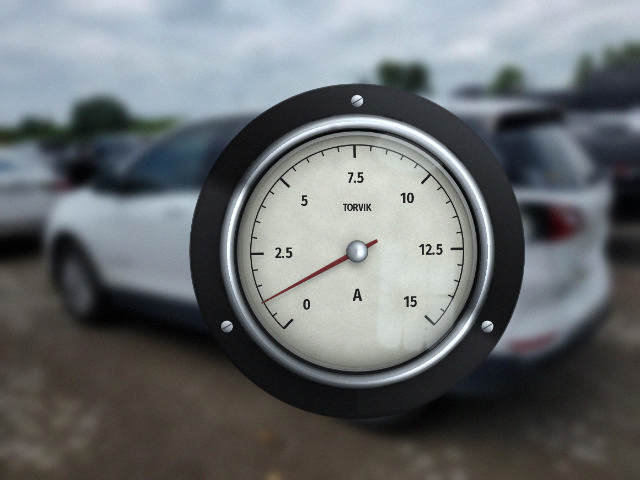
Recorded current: 1 A
